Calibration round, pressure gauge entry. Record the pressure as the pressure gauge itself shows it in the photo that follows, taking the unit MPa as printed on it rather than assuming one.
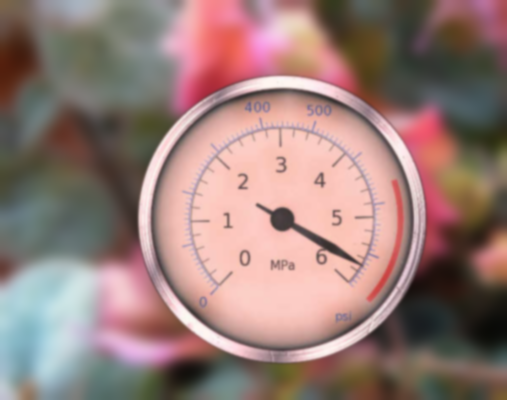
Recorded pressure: 5.7 MPa
